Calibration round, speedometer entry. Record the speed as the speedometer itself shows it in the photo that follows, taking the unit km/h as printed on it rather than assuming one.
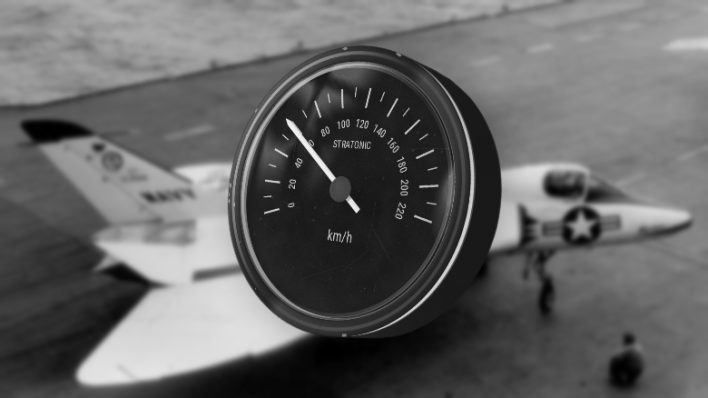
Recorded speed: 60 km/h
